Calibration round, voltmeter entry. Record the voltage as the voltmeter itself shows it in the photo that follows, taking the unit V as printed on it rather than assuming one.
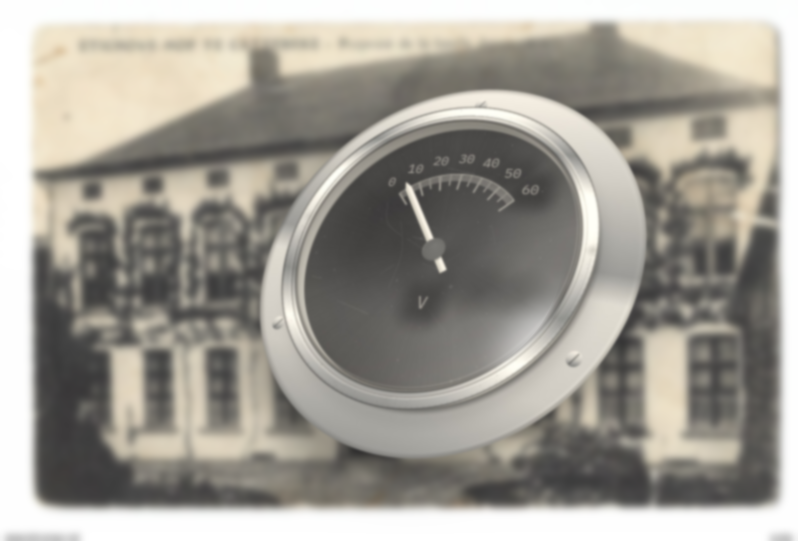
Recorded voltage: 5 V
